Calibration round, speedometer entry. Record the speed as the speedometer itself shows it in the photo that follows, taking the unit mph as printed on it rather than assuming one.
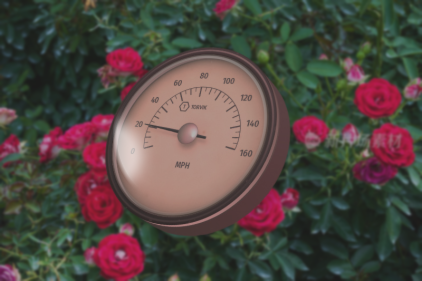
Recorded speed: 20 mph
